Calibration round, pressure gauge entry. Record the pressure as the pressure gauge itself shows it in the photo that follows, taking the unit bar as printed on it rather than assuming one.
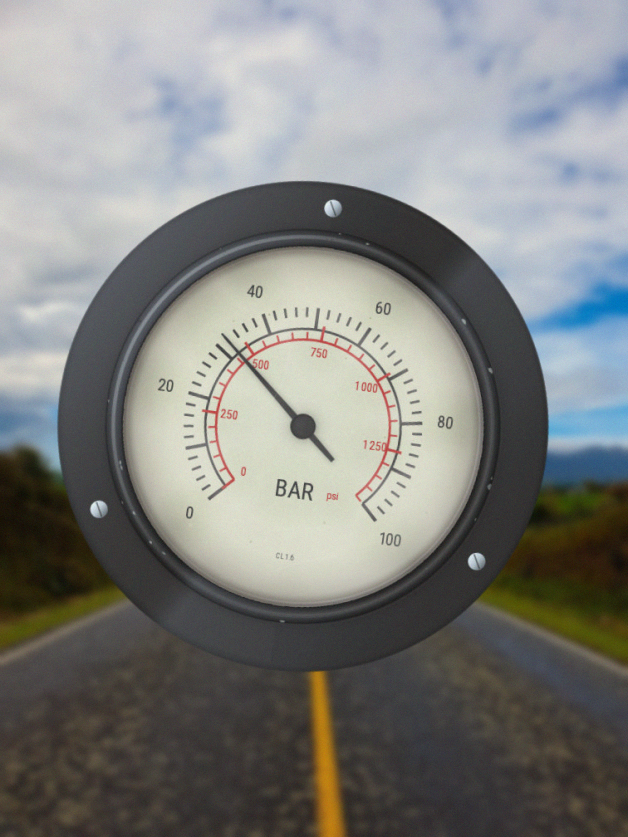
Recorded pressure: 32 bar
